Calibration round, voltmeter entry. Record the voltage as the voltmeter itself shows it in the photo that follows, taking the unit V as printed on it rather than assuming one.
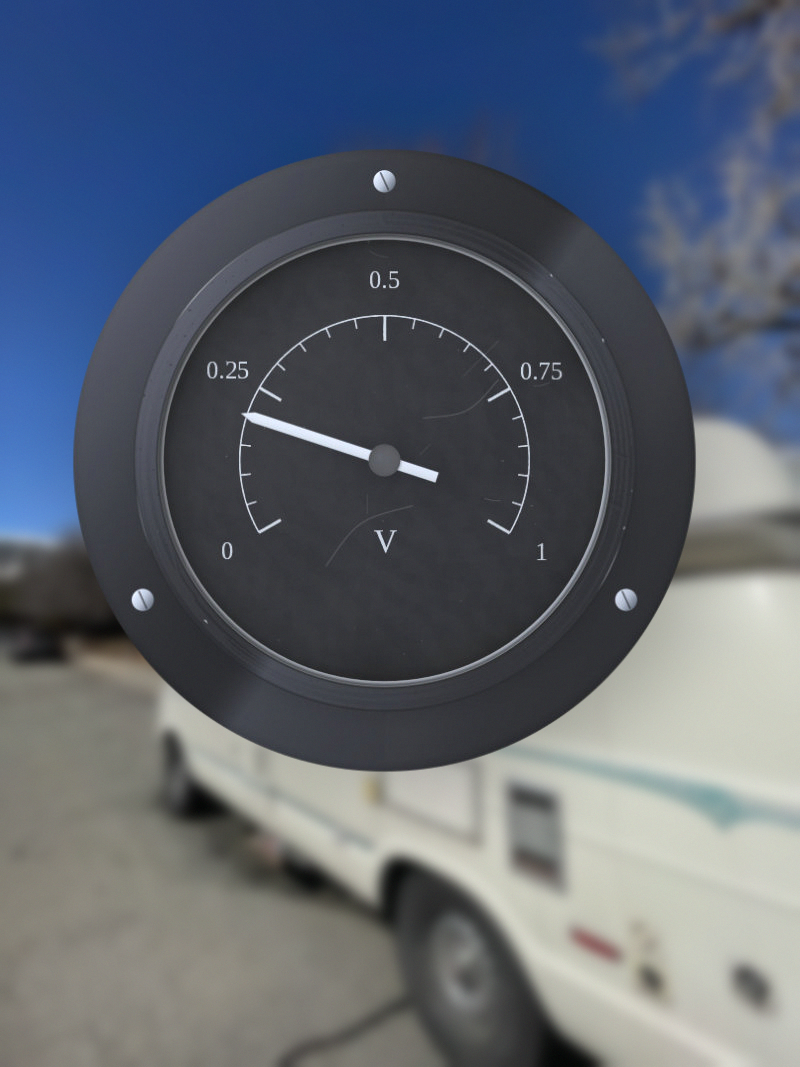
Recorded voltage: 0.2 V
